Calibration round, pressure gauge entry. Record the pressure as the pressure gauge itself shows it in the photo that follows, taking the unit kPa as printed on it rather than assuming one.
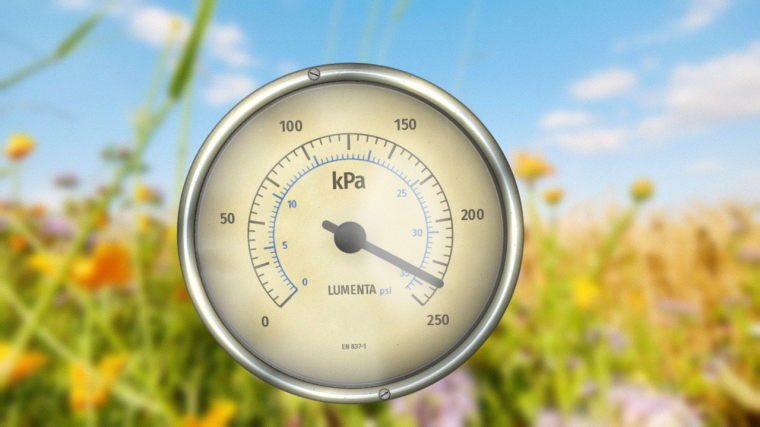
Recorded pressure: 235 kPa
